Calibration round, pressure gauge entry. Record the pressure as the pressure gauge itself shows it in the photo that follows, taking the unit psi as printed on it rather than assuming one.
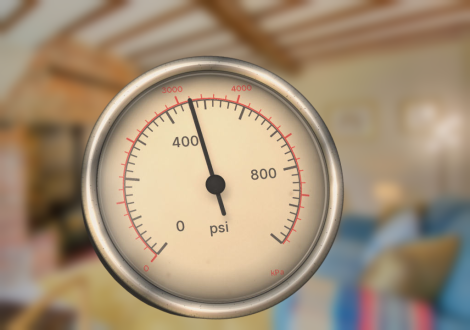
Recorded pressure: 460 psi
